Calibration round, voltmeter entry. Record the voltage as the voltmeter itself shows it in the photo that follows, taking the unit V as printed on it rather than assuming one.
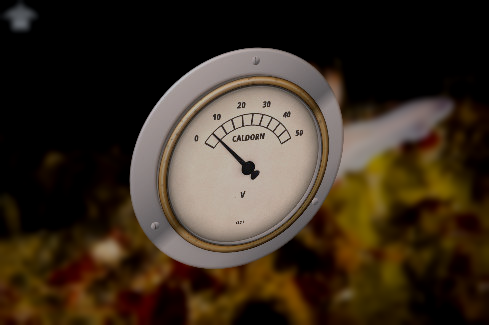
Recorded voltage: 5 V
